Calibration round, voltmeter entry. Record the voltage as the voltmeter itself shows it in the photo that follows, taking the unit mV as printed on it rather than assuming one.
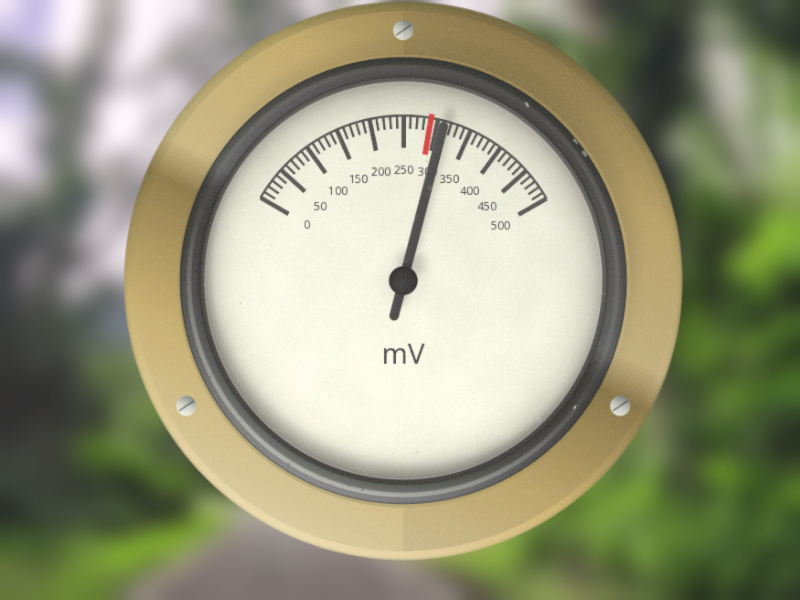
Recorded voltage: 310 mV
